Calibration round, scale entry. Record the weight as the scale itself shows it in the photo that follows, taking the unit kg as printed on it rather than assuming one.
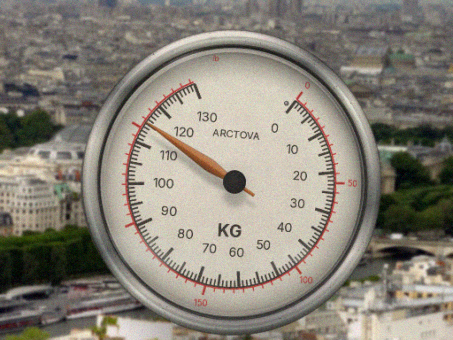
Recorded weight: 115 kg
